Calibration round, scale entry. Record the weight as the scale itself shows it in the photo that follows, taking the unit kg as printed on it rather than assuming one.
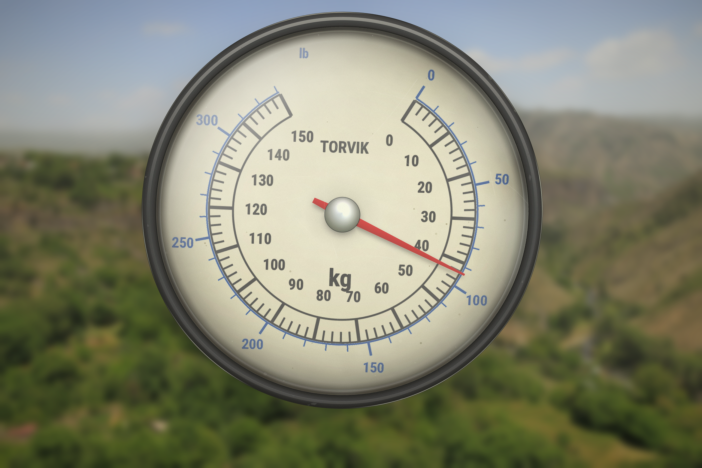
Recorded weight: 42 kg
